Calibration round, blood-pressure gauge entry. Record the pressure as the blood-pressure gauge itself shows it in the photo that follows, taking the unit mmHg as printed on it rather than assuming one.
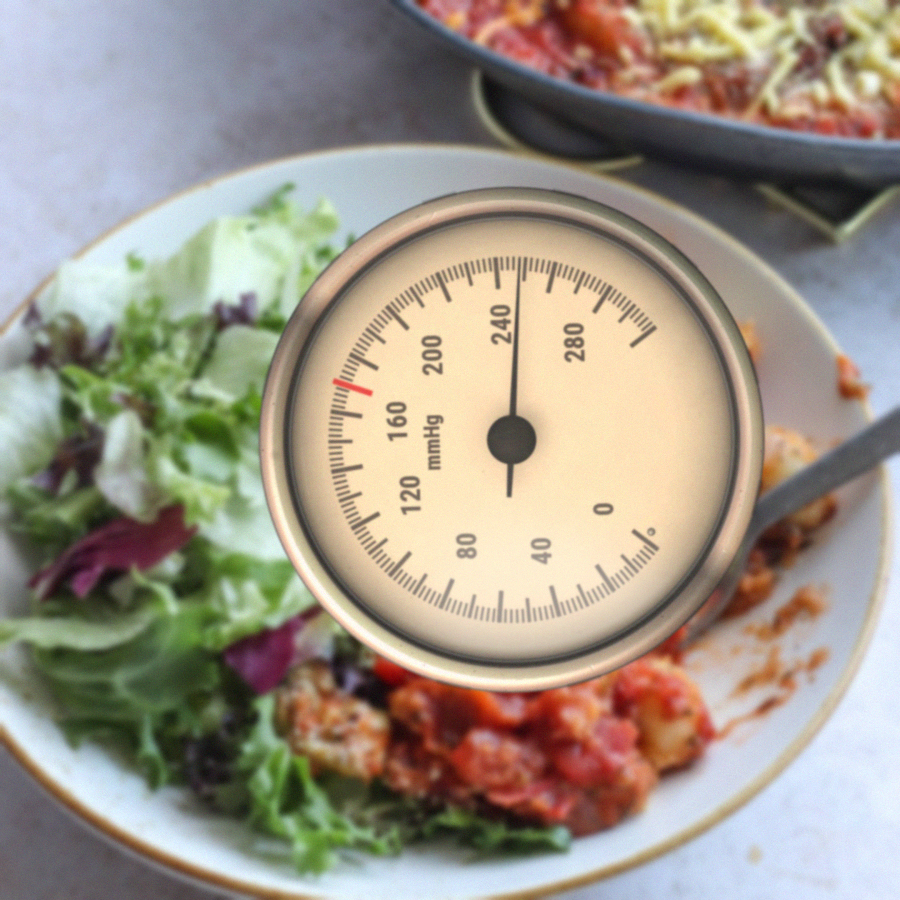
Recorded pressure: 248 mmHg
